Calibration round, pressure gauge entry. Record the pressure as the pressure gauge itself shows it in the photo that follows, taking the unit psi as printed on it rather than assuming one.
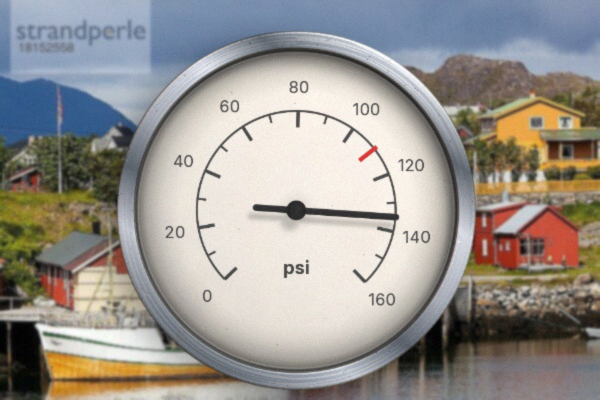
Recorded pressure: 135 psi
